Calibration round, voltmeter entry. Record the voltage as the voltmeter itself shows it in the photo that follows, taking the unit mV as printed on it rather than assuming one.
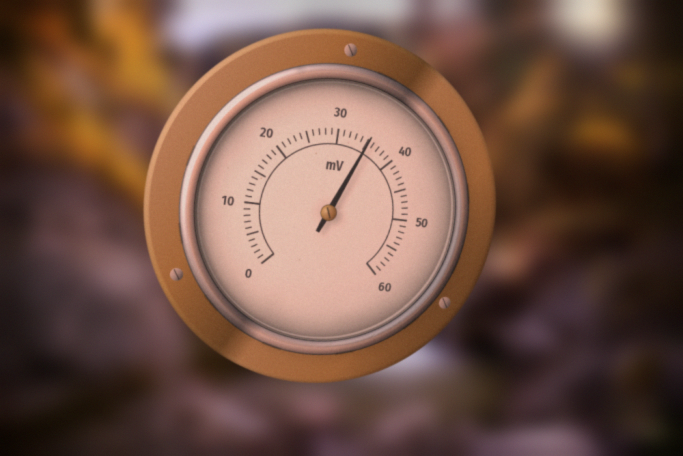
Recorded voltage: 35 mV
